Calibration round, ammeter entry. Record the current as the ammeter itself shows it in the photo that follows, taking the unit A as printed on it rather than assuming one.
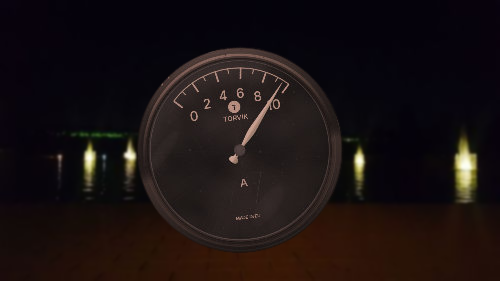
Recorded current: 9.5 A
